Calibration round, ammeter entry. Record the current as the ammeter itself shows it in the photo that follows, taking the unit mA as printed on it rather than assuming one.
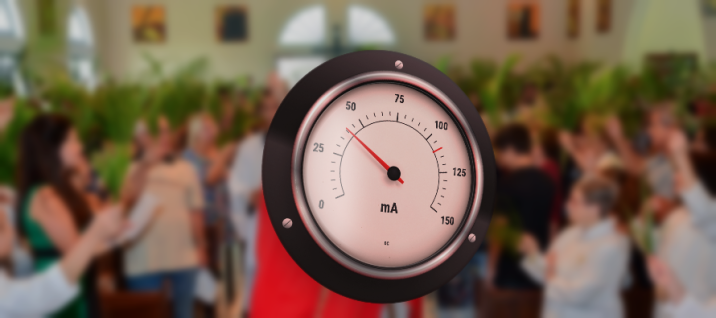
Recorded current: 40 mA
